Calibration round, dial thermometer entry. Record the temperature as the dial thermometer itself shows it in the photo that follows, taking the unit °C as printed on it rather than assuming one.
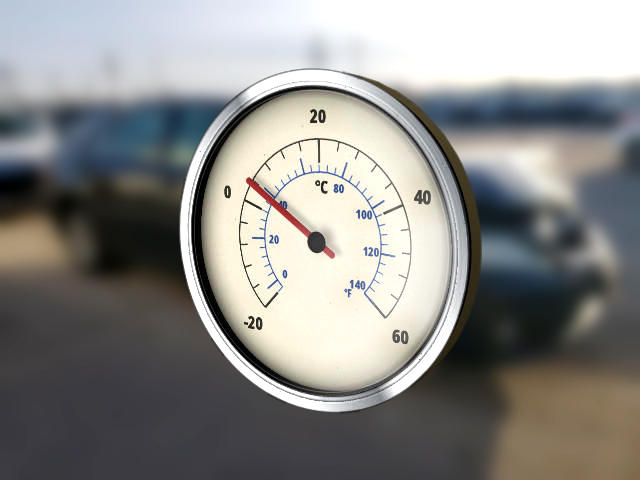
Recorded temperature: 4 °C
